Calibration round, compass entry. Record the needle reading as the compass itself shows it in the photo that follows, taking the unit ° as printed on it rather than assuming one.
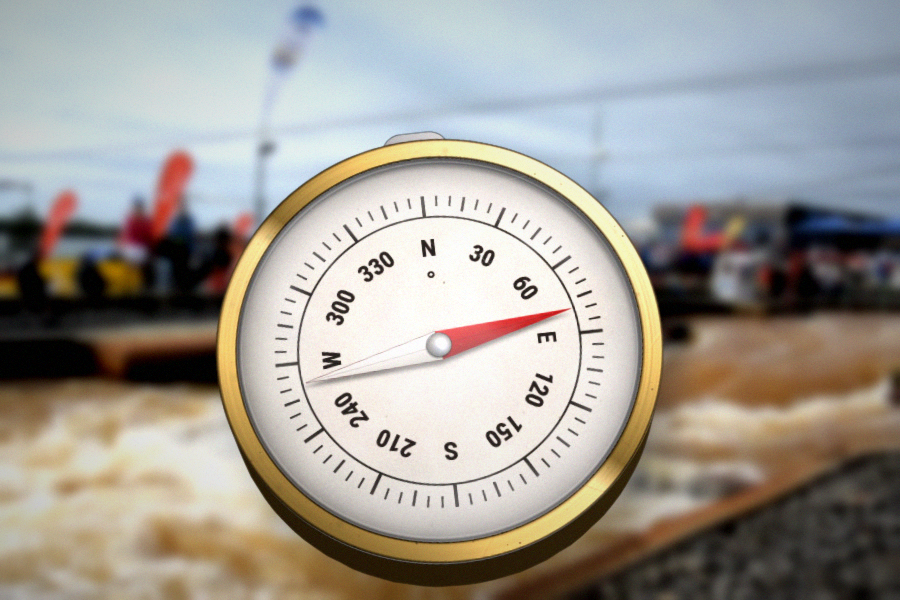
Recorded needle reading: 80 °
